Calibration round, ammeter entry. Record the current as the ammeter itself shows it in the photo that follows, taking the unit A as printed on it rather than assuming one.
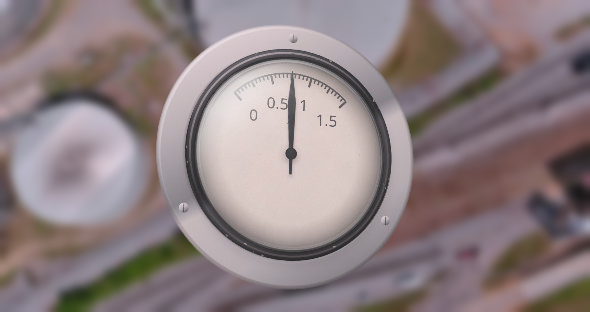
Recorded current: 0.75 A
